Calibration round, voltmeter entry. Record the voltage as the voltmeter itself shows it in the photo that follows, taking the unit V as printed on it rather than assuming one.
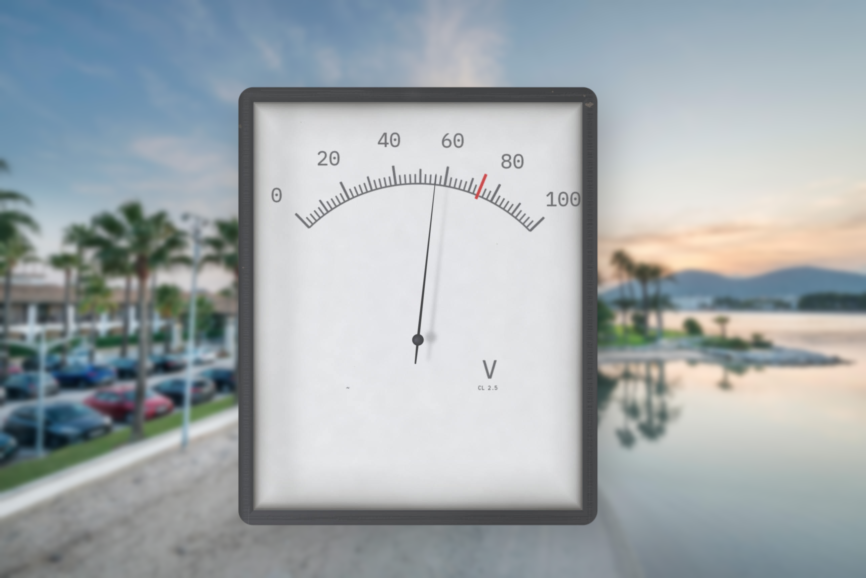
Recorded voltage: 56 V
